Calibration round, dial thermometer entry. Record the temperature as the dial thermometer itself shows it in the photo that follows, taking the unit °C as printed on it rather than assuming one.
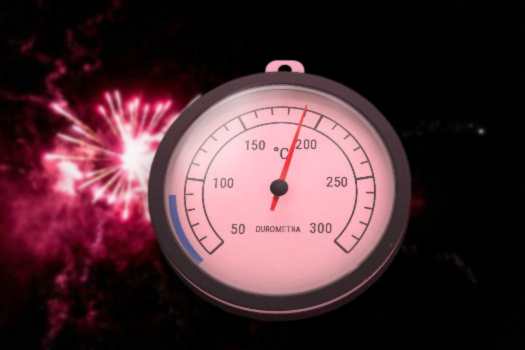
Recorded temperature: 190 °C
